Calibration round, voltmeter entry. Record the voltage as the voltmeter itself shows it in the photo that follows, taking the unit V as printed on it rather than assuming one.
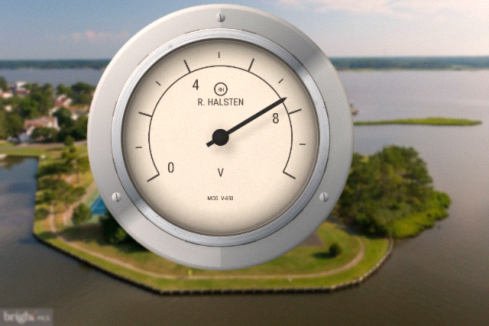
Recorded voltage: 7.5 V
